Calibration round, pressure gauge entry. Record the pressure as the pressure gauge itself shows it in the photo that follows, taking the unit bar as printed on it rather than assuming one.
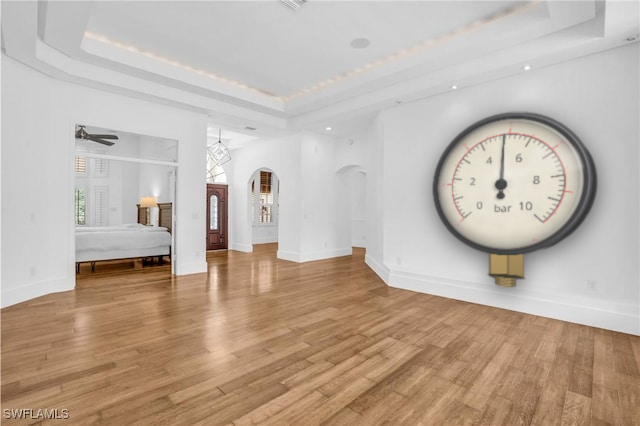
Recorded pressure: 5 bar
